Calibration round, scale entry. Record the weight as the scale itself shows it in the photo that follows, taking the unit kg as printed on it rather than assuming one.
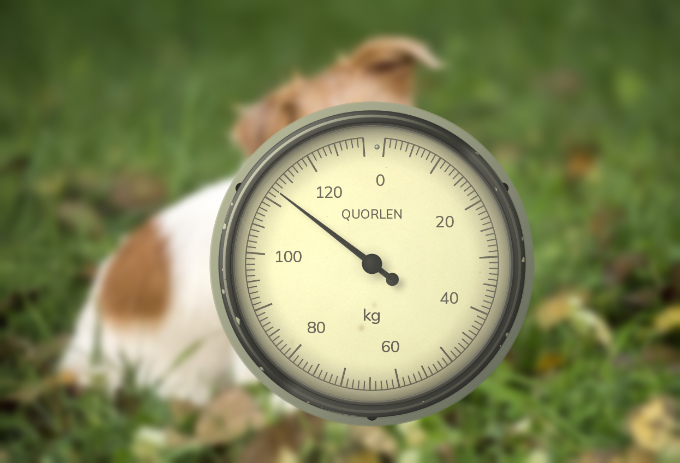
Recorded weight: 112 kg
